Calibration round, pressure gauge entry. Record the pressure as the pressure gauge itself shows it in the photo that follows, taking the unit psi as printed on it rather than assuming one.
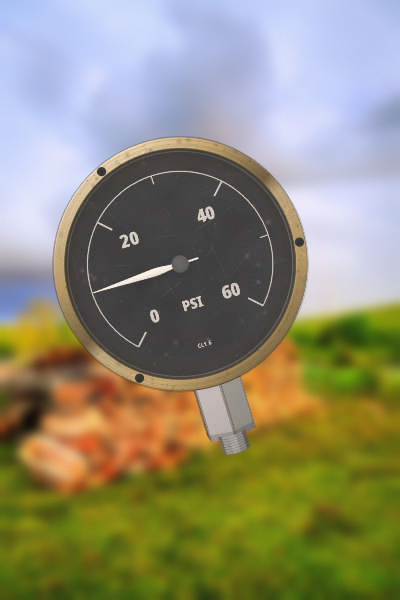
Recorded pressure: 10 psi
